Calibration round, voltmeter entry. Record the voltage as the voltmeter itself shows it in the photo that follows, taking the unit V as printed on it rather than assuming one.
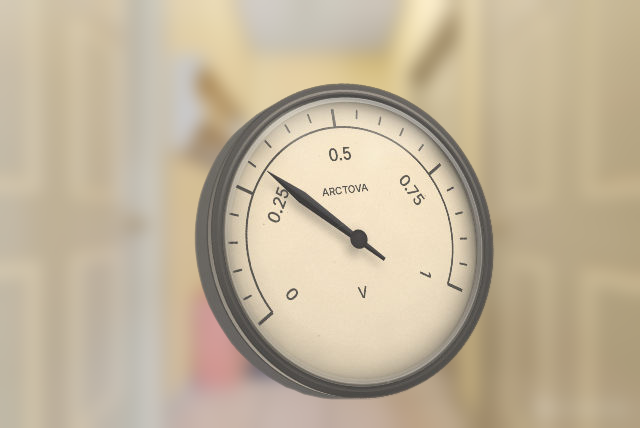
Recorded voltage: 0.3 V
